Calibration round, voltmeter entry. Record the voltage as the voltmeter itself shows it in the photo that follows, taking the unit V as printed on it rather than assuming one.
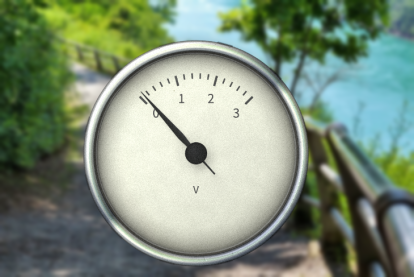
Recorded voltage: 0.1 V
